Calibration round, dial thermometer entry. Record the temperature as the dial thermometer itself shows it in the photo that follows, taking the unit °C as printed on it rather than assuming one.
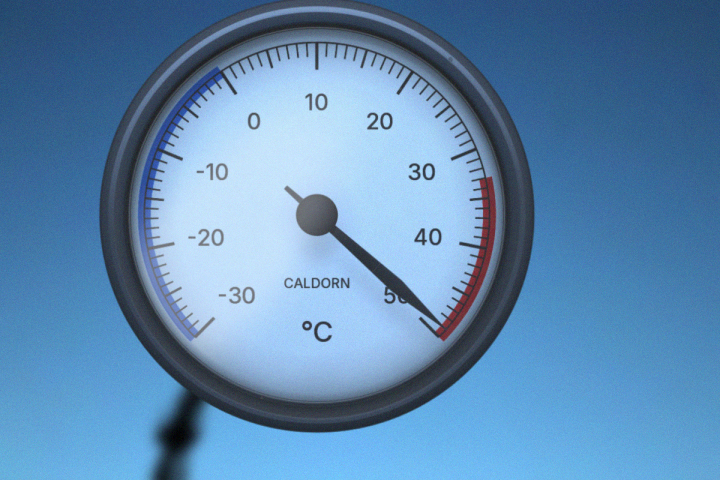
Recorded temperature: 49 °C
